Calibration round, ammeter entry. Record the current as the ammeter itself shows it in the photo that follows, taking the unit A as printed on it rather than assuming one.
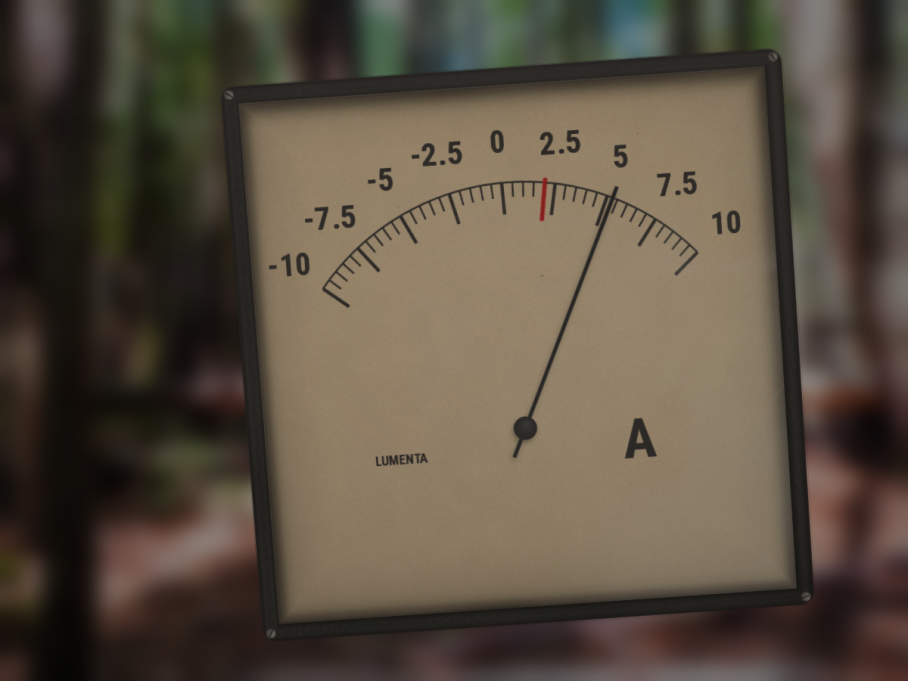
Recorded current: 5.25 A
